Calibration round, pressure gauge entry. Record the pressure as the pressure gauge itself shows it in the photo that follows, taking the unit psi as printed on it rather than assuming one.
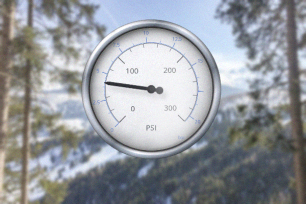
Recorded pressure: 60 psi
